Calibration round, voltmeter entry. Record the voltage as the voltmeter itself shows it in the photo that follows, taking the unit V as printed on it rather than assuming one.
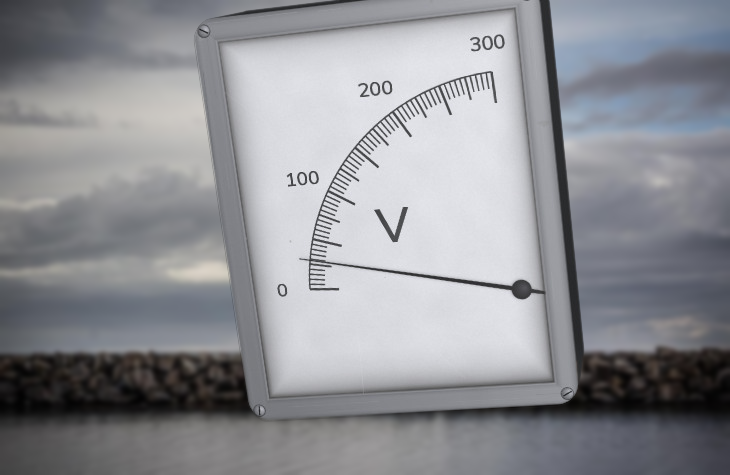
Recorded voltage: 30 V
